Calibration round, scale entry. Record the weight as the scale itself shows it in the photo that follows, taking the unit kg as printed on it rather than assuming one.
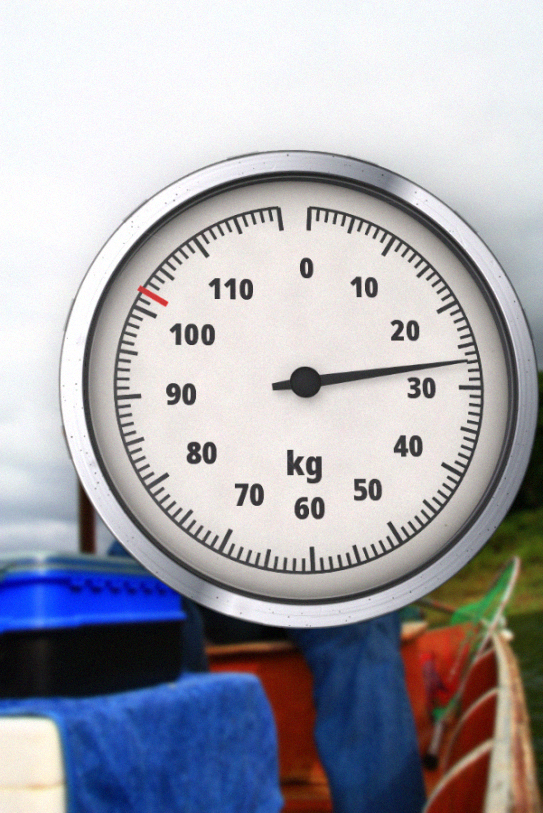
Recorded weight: 27 kg
